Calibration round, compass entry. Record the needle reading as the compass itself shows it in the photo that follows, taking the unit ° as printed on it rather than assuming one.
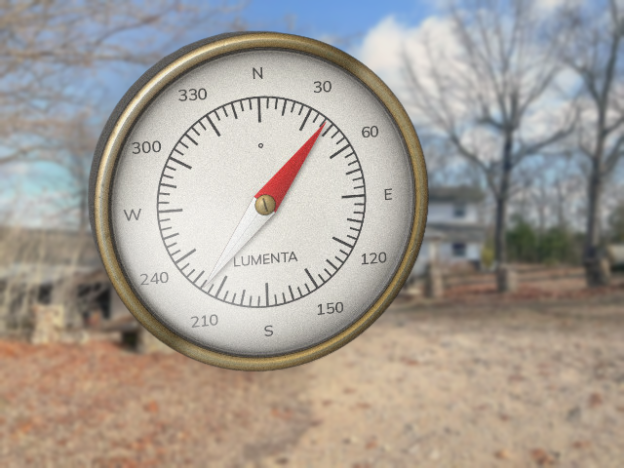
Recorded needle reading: 40 °
